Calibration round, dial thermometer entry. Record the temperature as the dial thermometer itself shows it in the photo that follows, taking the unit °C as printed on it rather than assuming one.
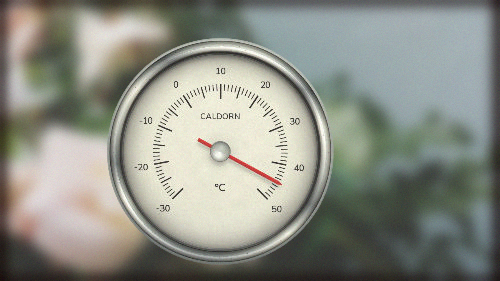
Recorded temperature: 45 °C
